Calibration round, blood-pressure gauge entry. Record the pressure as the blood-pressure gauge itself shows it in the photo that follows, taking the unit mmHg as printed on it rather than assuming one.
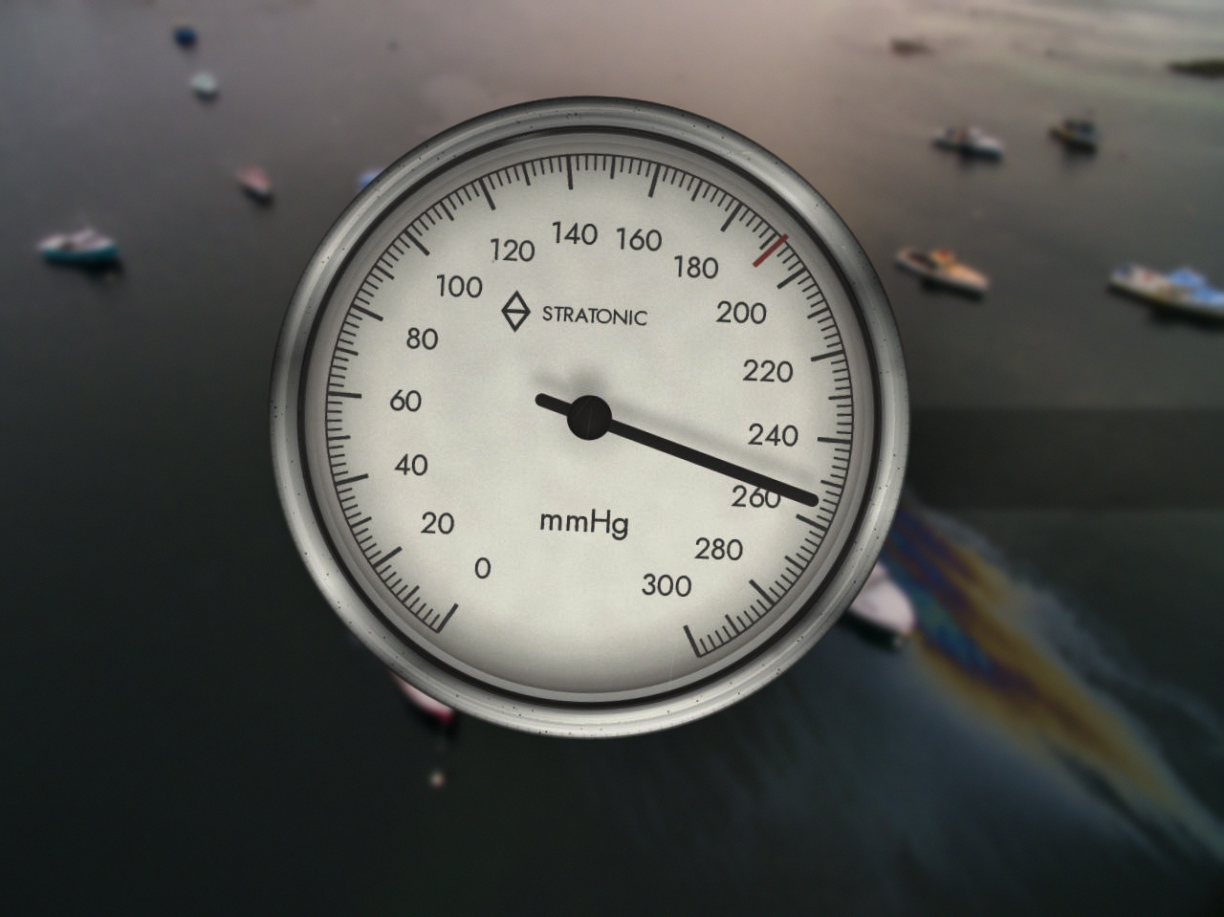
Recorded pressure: 255 mmHg
